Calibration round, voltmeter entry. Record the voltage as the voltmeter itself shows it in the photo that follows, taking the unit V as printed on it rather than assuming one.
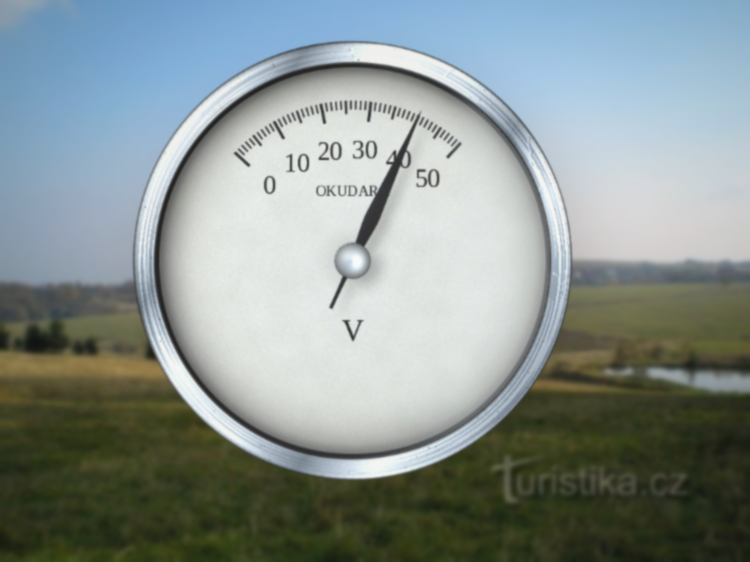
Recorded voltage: 40 V
